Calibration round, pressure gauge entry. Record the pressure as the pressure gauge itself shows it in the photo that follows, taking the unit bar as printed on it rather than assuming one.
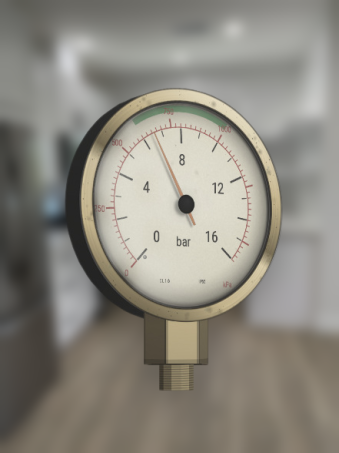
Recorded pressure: 6.5 bar
